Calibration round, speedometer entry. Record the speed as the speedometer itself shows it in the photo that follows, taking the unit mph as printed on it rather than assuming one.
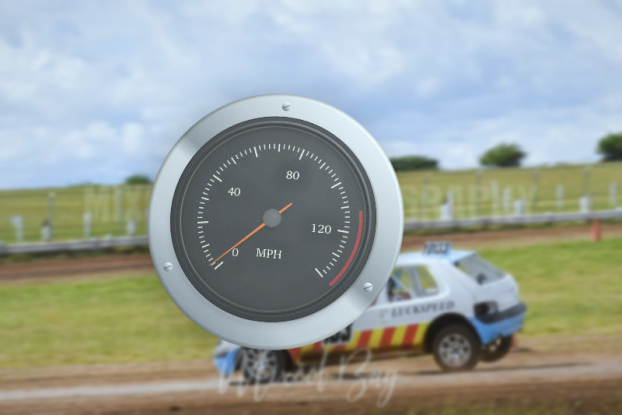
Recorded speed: 2 mph
